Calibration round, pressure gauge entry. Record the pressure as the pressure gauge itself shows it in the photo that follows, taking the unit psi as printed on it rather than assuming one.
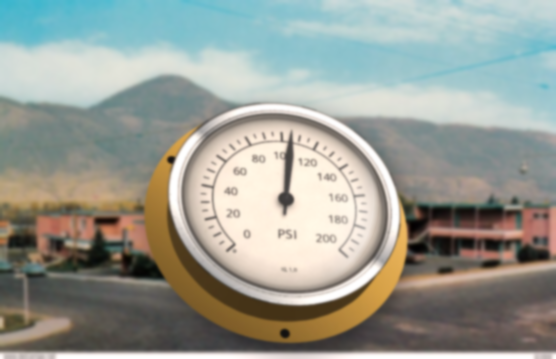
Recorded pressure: 105 psi
